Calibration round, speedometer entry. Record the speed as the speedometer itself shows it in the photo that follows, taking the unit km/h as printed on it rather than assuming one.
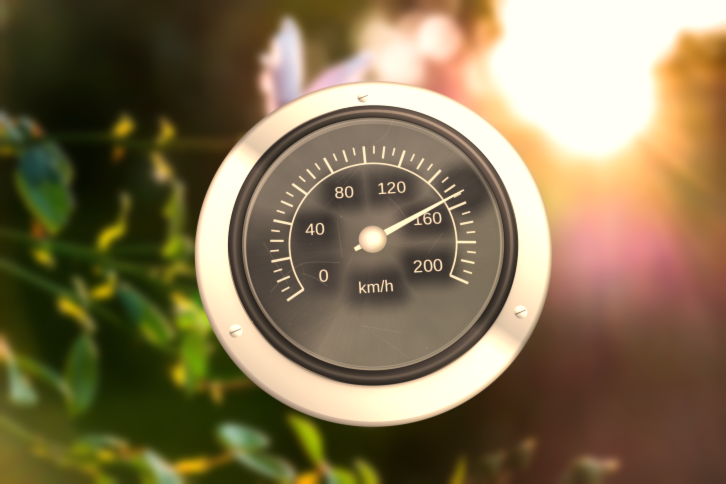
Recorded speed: 155 km/h
